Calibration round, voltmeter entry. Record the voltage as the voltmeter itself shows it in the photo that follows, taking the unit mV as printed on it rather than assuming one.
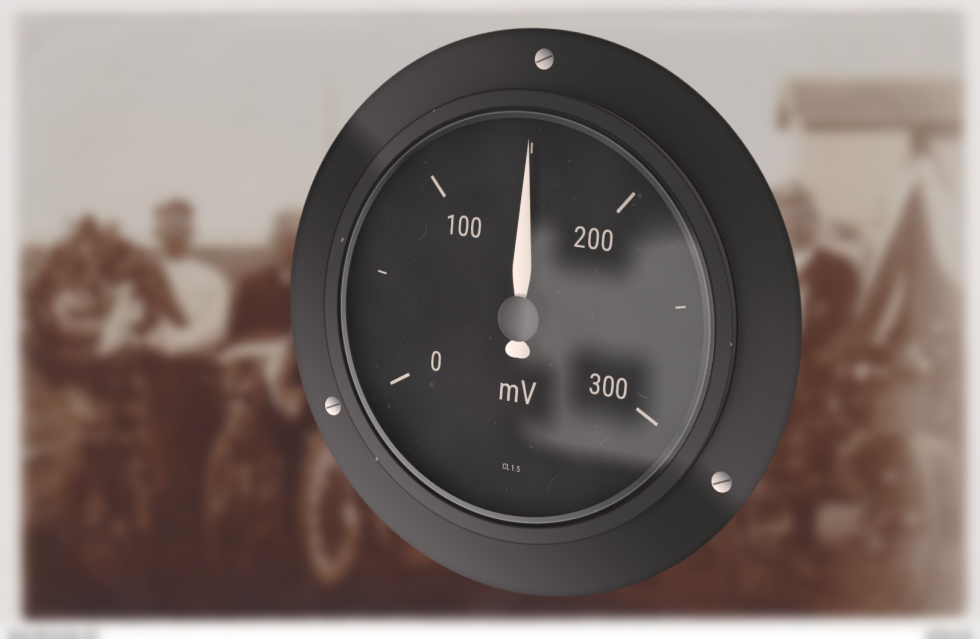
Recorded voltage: 150 mV
